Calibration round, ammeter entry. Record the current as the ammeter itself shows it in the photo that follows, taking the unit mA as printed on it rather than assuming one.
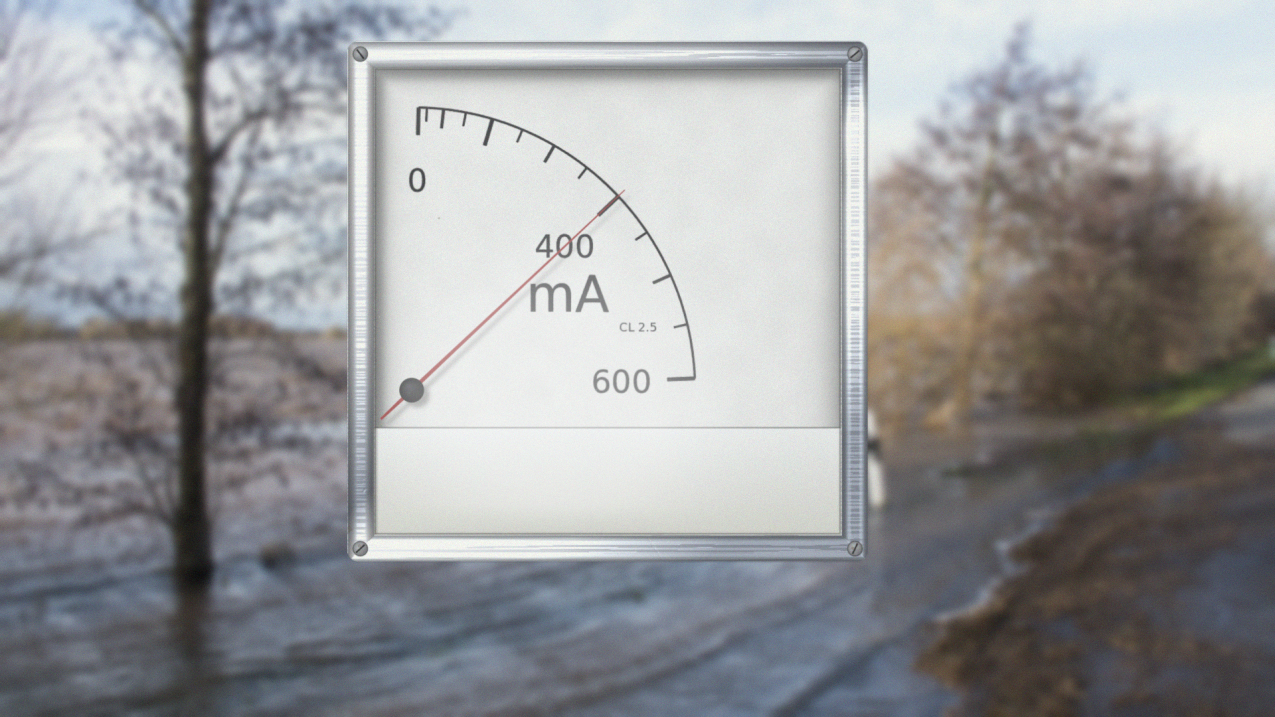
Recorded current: 400 mA
